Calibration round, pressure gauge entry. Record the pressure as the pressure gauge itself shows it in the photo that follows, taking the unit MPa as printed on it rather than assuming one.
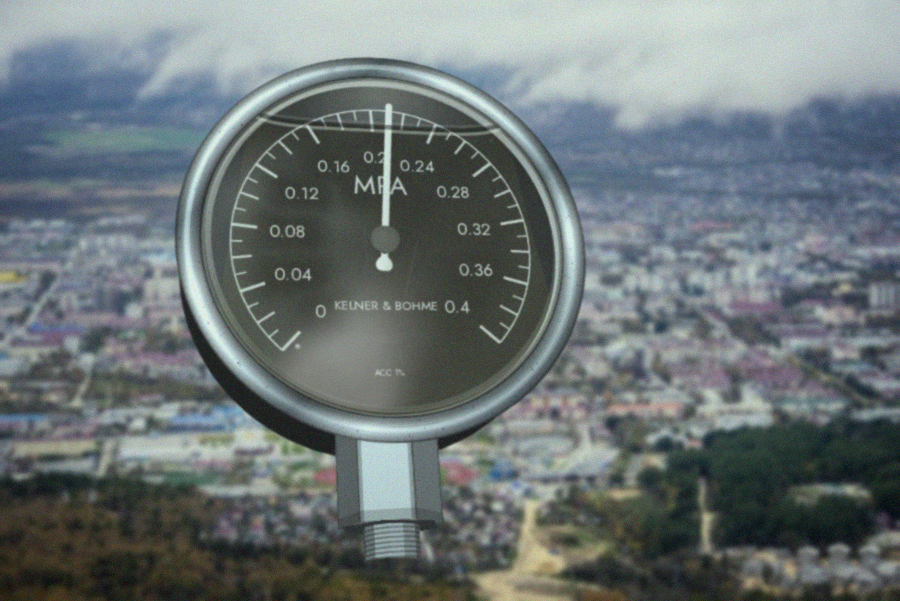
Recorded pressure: 0.21 MPa
